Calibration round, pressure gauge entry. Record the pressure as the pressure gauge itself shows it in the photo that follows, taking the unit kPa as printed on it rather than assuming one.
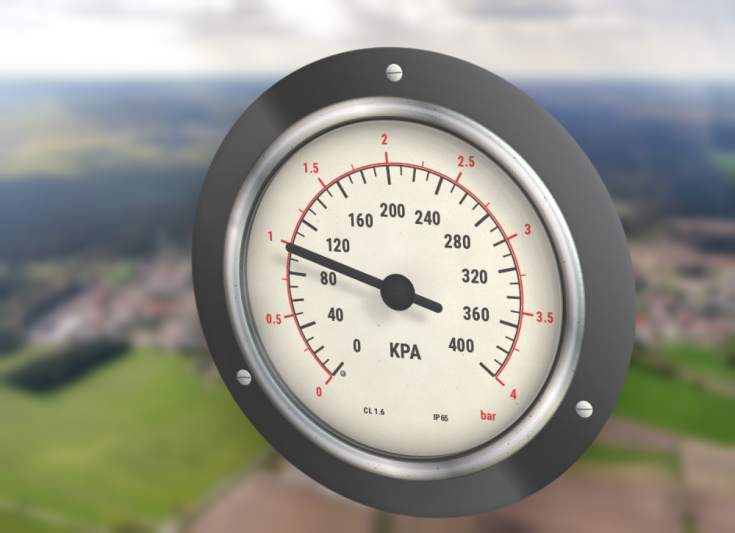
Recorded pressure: 100 kPa
